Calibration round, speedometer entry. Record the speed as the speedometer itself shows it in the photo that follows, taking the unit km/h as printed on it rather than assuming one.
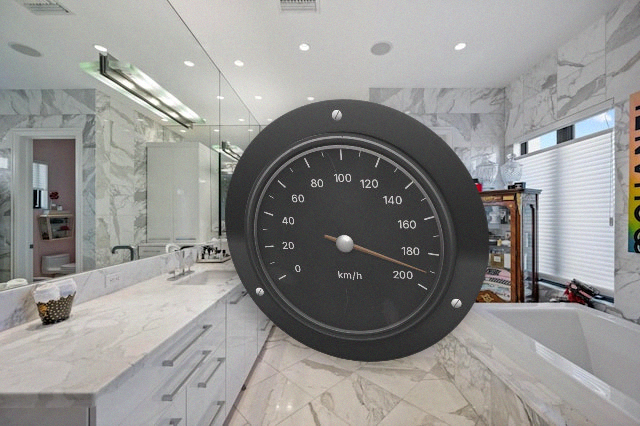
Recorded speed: 190 km/h
